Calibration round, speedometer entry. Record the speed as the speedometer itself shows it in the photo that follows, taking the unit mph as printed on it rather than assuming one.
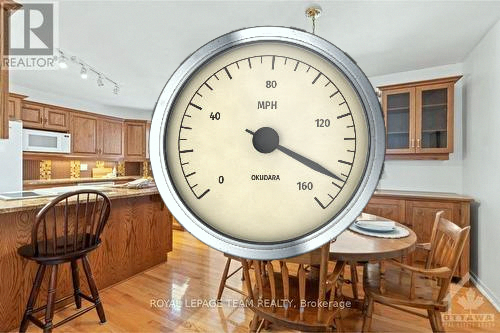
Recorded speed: 147.5 mph
